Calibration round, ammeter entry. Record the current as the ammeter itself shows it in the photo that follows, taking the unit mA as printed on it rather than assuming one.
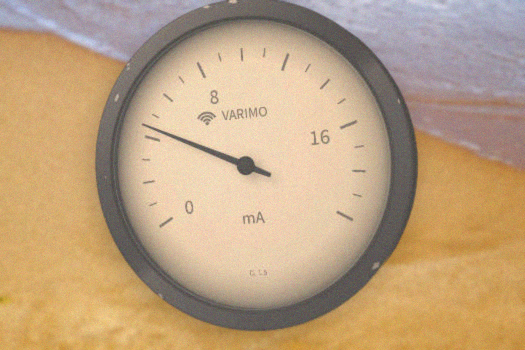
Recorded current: 4.5 mA
